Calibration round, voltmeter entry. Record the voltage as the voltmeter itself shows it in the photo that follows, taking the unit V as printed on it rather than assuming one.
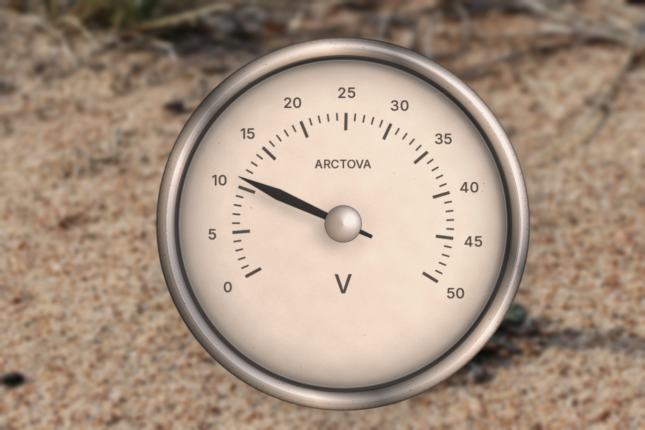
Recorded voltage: 11 V
